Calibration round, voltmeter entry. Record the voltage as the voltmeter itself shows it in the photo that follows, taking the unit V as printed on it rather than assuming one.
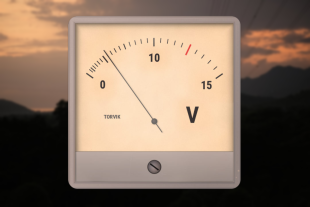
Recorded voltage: 5.5 V
